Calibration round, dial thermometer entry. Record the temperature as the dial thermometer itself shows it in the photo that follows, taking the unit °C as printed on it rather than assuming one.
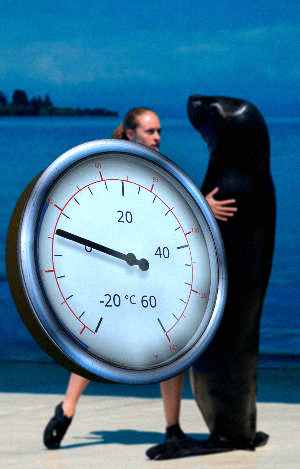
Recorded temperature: 0 °C
